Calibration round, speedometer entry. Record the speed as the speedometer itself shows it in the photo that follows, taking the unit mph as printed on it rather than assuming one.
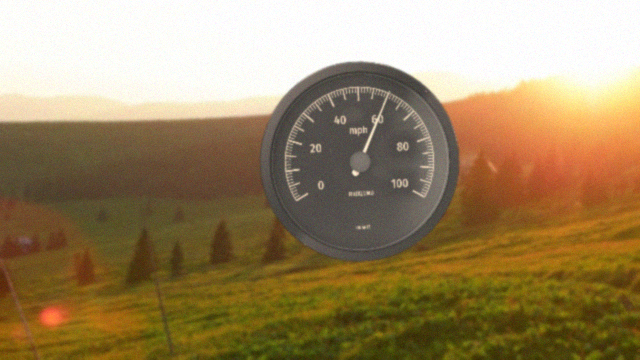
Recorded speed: 60 mph
